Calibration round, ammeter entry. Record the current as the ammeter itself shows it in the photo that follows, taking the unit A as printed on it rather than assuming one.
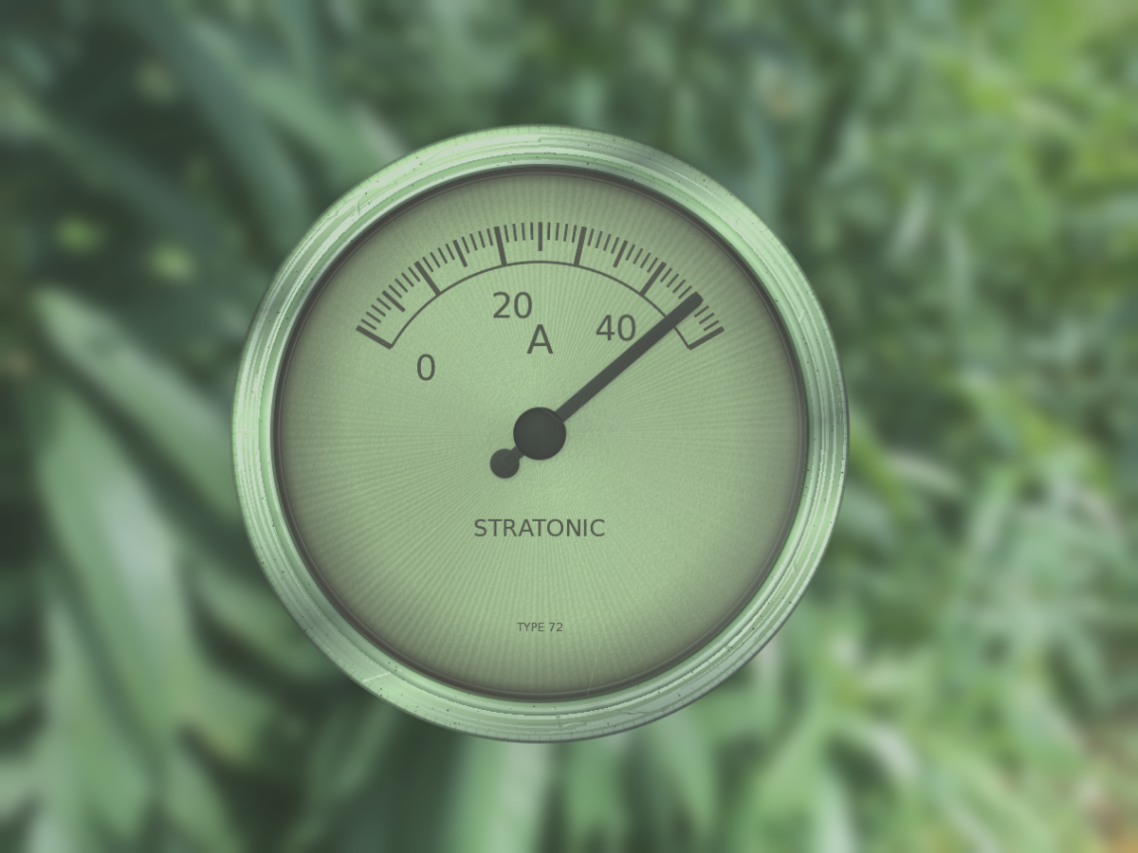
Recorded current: 45.5 A
